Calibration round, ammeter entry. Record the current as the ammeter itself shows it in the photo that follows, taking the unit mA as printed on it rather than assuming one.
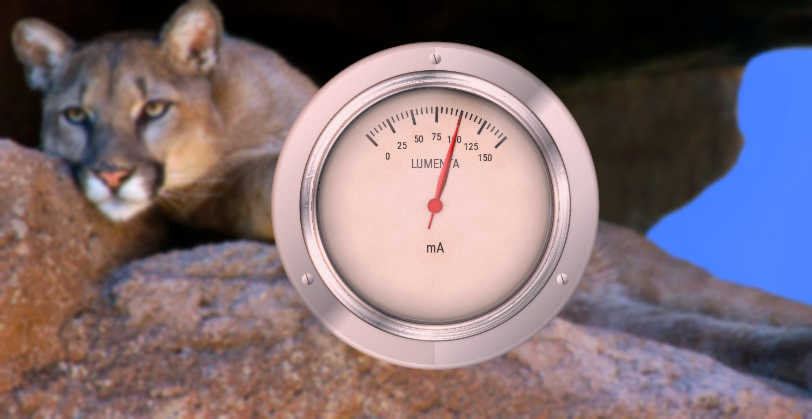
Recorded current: 100 mA
